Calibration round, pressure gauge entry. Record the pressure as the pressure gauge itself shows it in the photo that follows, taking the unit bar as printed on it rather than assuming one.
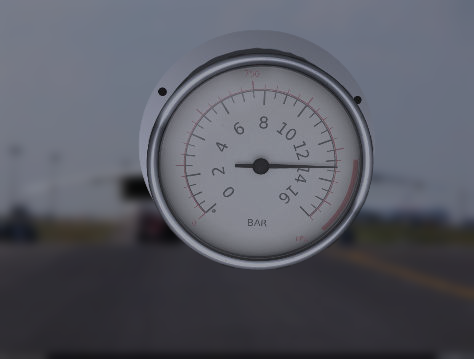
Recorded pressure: 13.25 bar
